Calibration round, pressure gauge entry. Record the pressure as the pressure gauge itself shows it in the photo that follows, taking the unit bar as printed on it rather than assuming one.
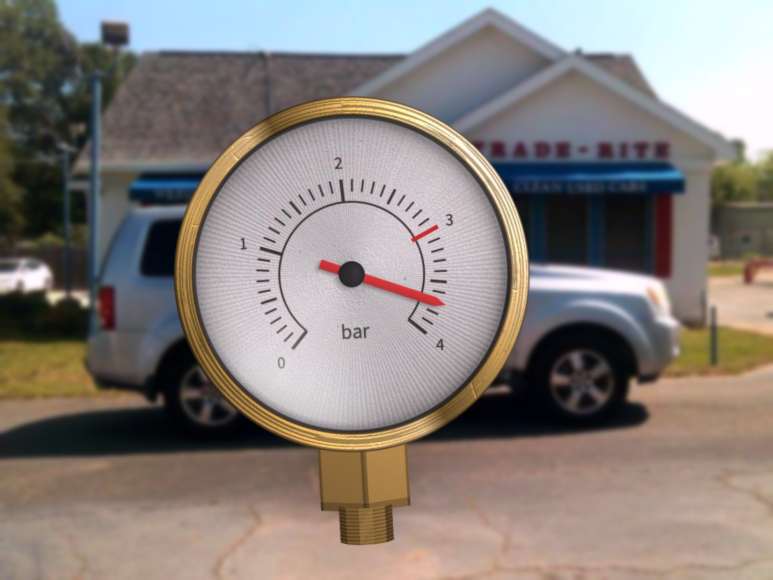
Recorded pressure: 3.7 bar
